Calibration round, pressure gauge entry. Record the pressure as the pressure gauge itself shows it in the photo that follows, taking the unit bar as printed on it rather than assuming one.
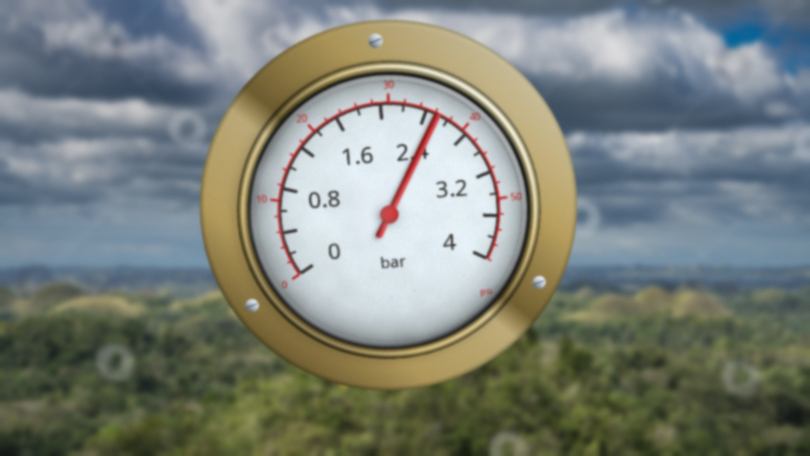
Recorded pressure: 2.5 bar
